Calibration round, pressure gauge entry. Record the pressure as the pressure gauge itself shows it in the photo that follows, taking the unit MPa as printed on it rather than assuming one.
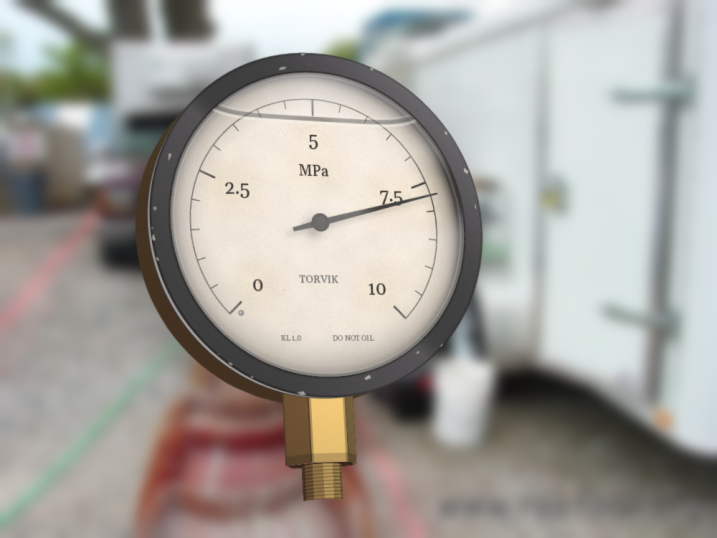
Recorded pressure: 7.75 MPa
